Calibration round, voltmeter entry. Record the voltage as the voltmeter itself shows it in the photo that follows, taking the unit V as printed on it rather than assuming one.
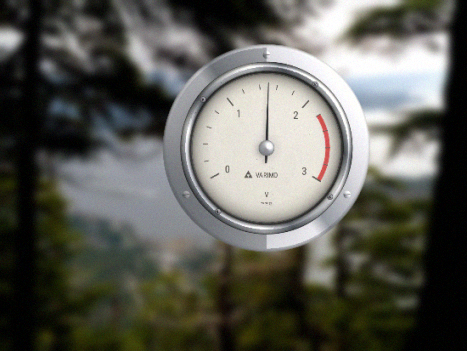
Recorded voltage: 1.5 V
